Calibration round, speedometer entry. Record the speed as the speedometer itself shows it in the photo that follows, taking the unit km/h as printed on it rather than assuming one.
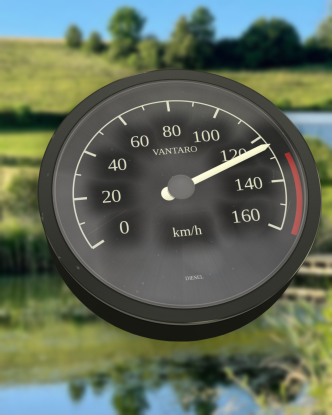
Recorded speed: 125 km/h
